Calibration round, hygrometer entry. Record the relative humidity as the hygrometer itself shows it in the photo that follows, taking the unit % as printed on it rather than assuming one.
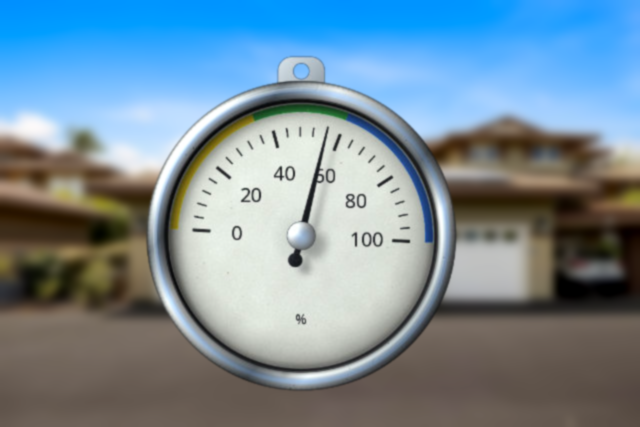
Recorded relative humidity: 56 %
